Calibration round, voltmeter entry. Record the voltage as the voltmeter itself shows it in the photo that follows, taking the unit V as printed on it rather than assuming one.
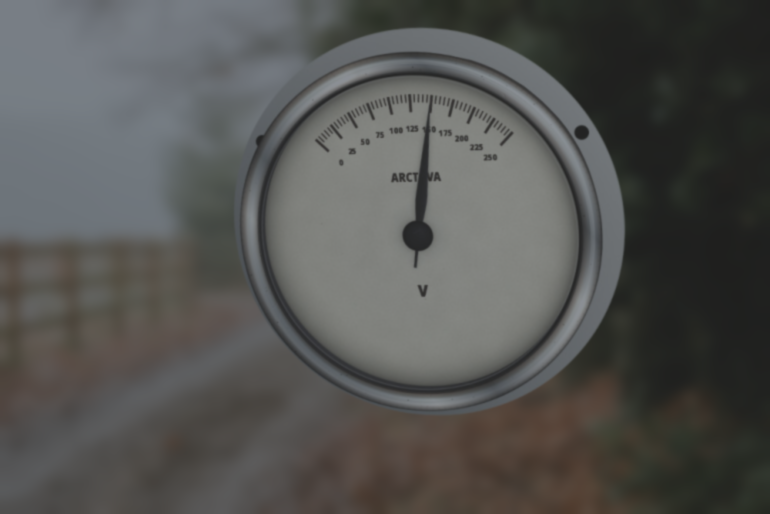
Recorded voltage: 150 V
